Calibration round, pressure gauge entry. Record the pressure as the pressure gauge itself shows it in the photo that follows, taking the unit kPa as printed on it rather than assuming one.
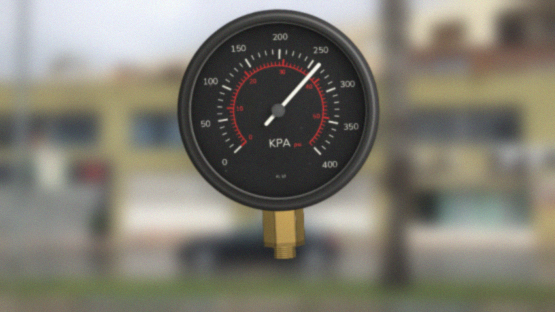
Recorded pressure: 260 kPa
